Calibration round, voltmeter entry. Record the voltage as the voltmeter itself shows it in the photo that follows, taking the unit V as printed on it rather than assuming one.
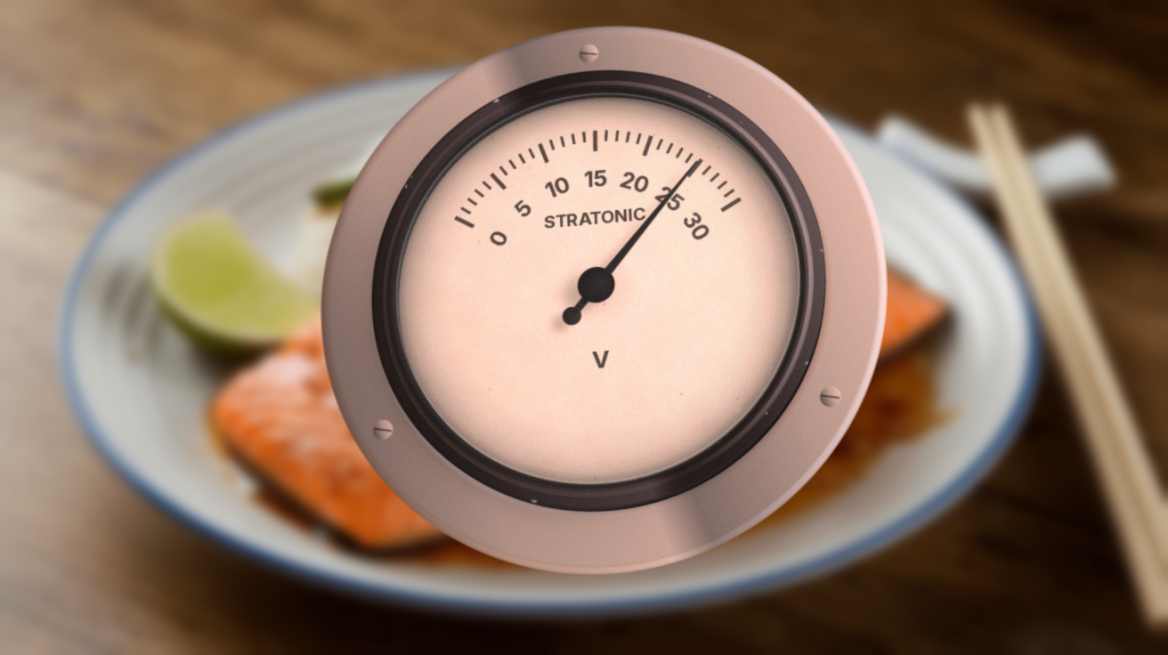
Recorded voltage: 25 V
